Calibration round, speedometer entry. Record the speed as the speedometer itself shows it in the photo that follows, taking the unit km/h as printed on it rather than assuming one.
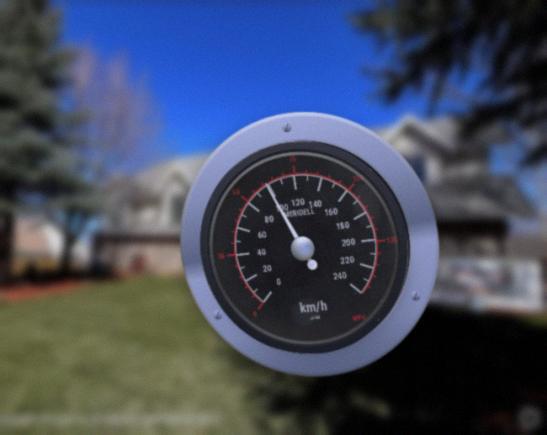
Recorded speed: 100 km/h
